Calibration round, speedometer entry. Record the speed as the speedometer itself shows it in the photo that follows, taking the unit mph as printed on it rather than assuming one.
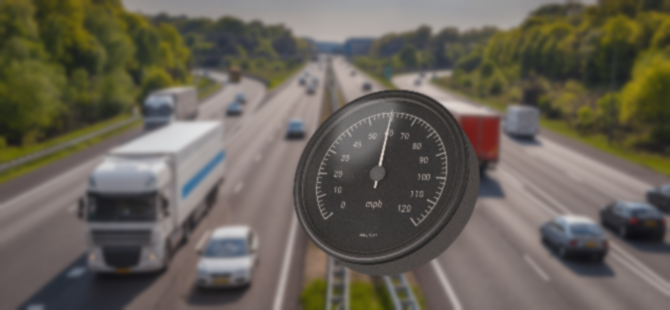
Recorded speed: 60 mph
